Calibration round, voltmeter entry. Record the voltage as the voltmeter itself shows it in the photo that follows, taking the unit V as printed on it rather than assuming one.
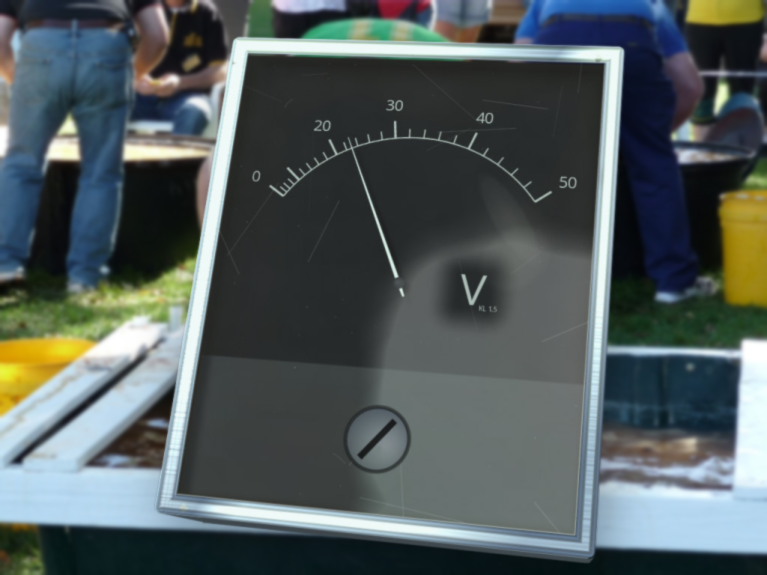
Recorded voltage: 23 V
